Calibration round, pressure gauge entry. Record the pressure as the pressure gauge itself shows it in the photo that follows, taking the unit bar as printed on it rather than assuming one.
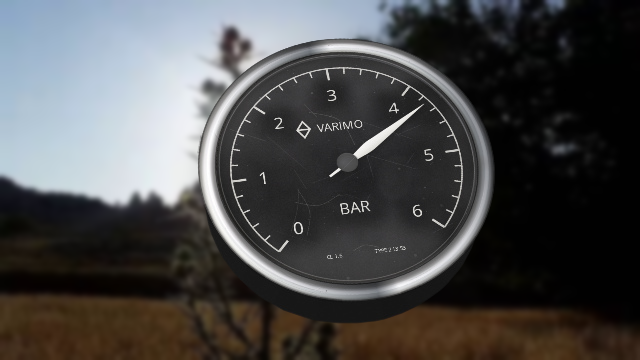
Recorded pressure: 4.3 bar
